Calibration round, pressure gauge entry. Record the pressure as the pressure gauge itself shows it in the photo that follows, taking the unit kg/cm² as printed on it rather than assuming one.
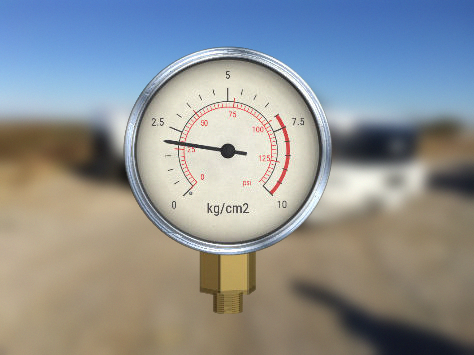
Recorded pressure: 2 kg/cm²
